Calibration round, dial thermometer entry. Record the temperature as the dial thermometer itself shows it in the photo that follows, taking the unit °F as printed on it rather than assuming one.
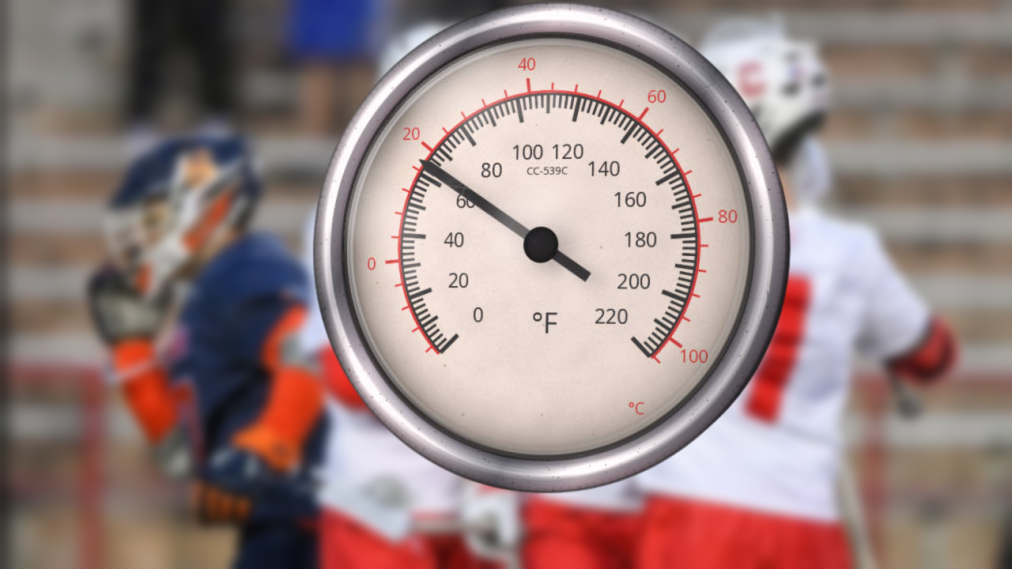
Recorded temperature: 64 °F
